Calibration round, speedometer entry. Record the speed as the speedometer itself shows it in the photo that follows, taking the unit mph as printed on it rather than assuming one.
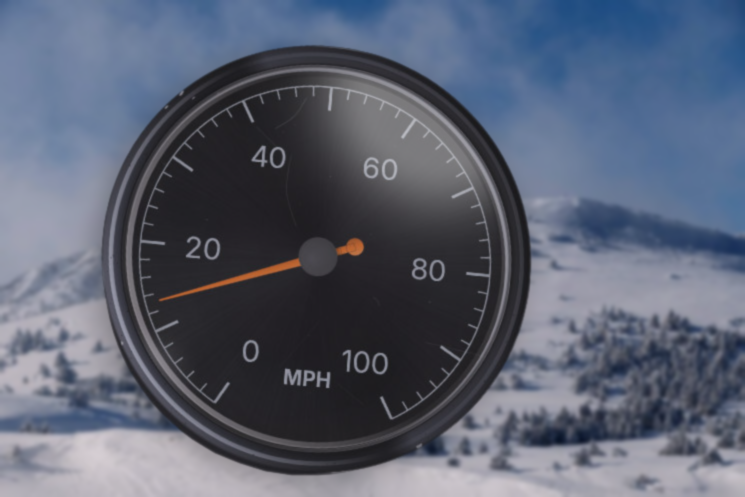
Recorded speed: 13 mph
